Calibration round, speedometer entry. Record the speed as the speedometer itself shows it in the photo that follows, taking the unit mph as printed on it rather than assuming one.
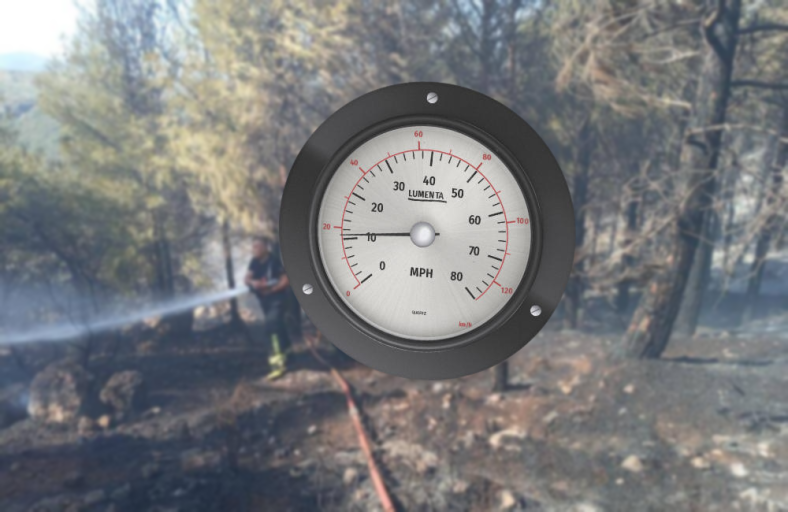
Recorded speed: 11 mph
